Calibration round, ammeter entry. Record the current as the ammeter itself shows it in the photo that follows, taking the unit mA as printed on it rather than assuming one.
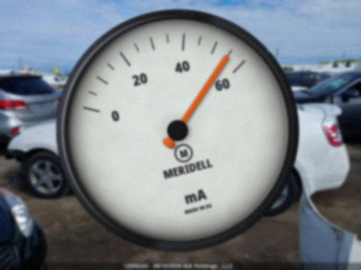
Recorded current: 55 mA
